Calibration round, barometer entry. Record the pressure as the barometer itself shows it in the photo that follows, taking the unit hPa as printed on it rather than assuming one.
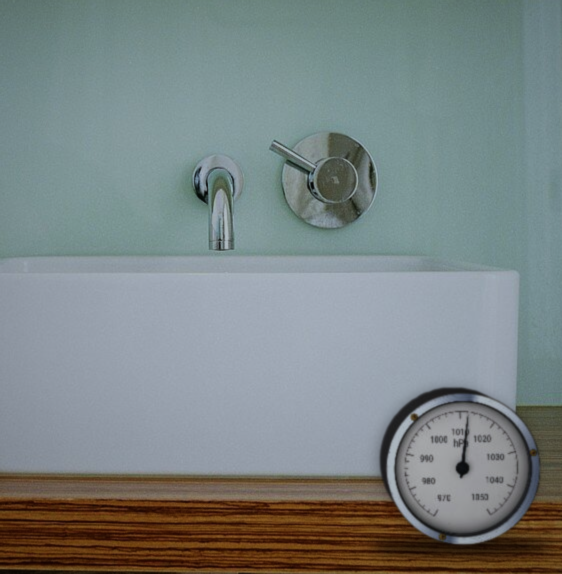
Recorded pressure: 1012 hPa
